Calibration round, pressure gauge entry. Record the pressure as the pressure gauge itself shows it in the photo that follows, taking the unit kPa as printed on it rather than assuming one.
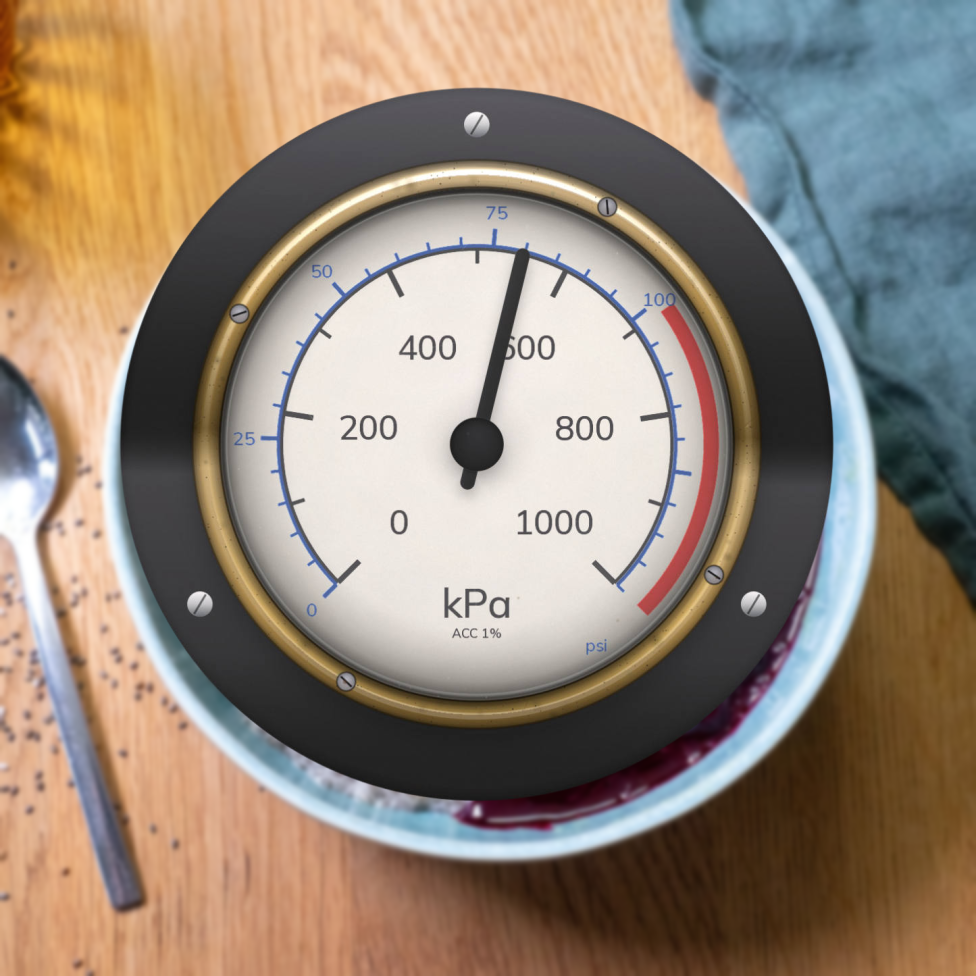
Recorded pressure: 550 kPa
